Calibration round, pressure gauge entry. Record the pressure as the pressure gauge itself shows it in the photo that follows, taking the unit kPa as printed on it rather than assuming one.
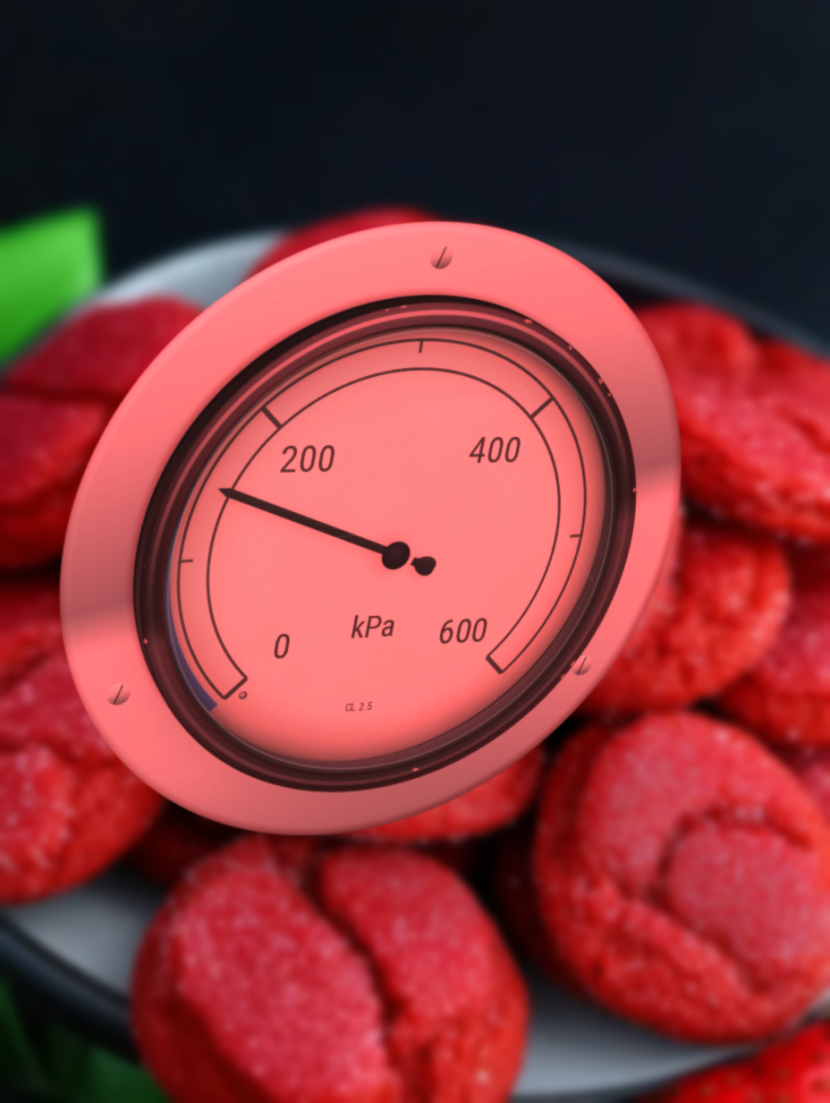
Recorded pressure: 150 kPa
